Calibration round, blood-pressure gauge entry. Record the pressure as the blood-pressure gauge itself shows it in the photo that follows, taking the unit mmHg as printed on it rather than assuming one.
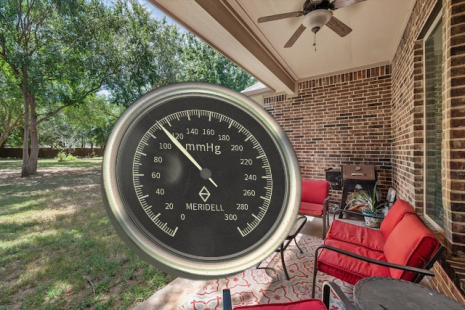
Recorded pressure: 110 mmHg
